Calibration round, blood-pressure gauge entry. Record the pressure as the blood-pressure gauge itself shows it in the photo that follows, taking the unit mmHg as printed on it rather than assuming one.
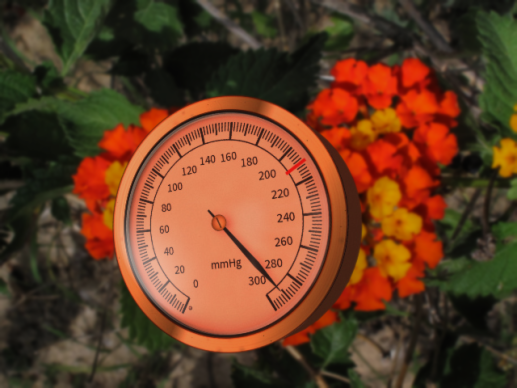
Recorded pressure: 290 mmHg
